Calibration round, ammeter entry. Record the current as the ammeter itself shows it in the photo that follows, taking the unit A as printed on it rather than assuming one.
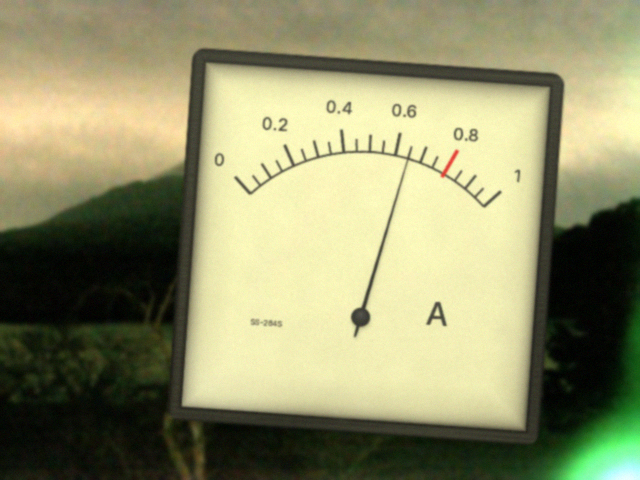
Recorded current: 0.65 A
